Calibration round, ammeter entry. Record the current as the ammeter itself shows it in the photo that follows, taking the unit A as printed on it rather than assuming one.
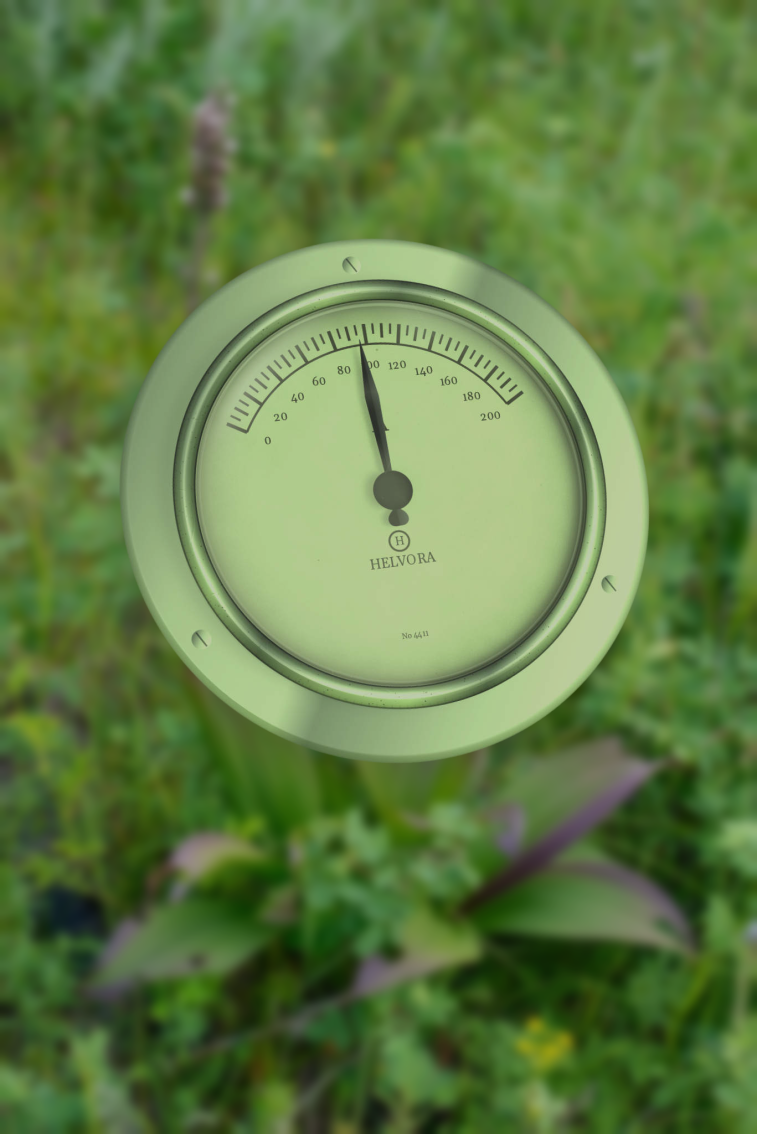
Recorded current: 95 A
